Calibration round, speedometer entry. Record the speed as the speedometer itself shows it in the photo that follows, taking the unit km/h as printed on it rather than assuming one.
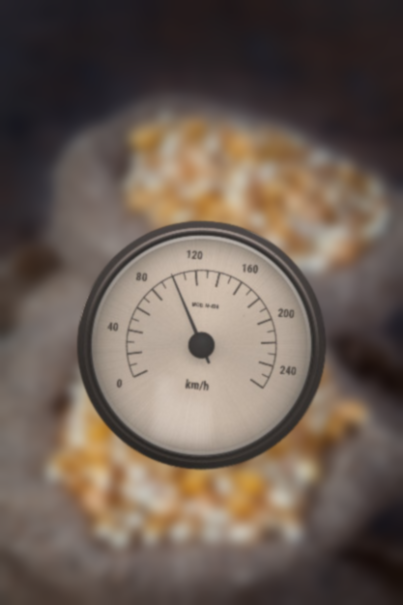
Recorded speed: 100 km/h
